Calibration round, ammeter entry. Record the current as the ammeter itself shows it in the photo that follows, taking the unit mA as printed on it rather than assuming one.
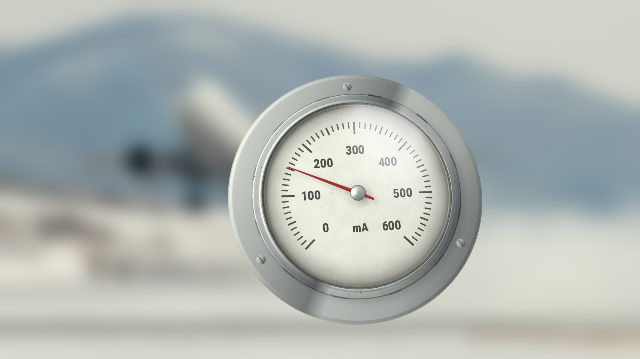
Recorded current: 150 mA
